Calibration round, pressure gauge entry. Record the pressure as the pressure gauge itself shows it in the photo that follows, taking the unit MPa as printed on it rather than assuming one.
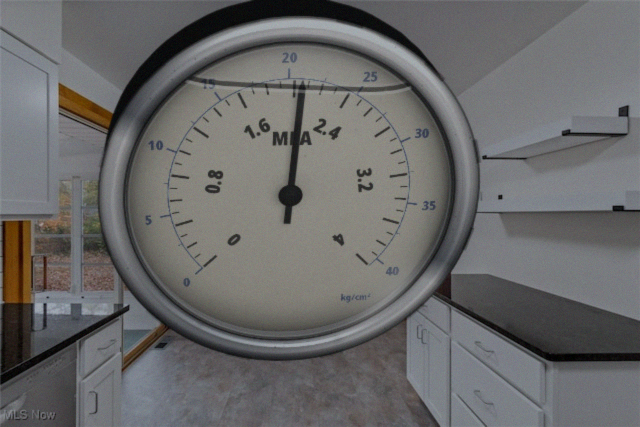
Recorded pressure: 2.05 MPa
